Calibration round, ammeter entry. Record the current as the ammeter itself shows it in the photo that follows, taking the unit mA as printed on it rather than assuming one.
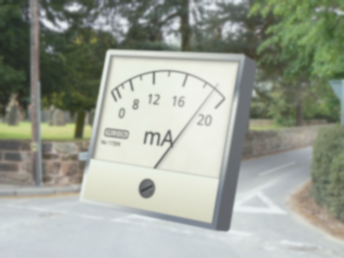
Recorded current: 19 mA
